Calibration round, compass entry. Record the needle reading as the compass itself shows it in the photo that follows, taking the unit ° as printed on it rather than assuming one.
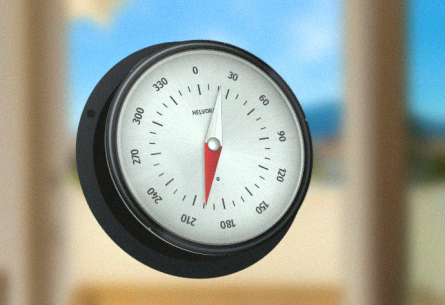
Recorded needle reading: 200 °
